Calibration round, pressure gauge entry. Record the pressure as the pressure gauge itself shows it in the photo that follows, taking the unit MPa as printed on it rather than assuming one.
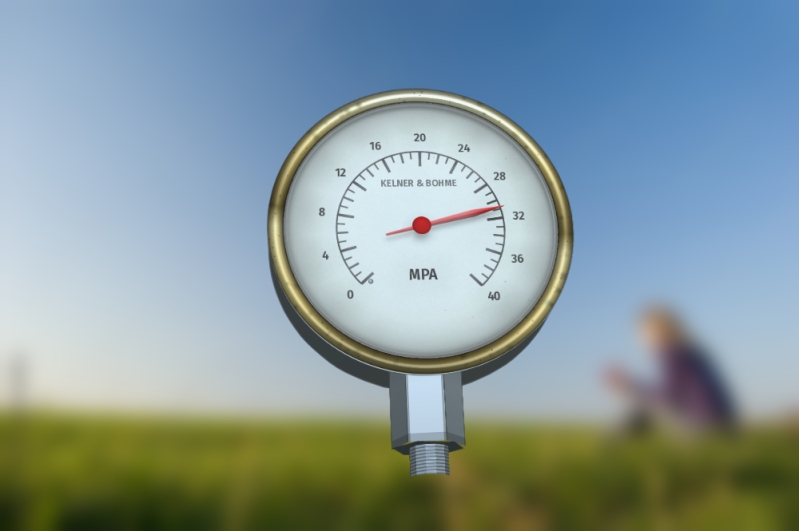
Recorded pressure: 31 MPa
